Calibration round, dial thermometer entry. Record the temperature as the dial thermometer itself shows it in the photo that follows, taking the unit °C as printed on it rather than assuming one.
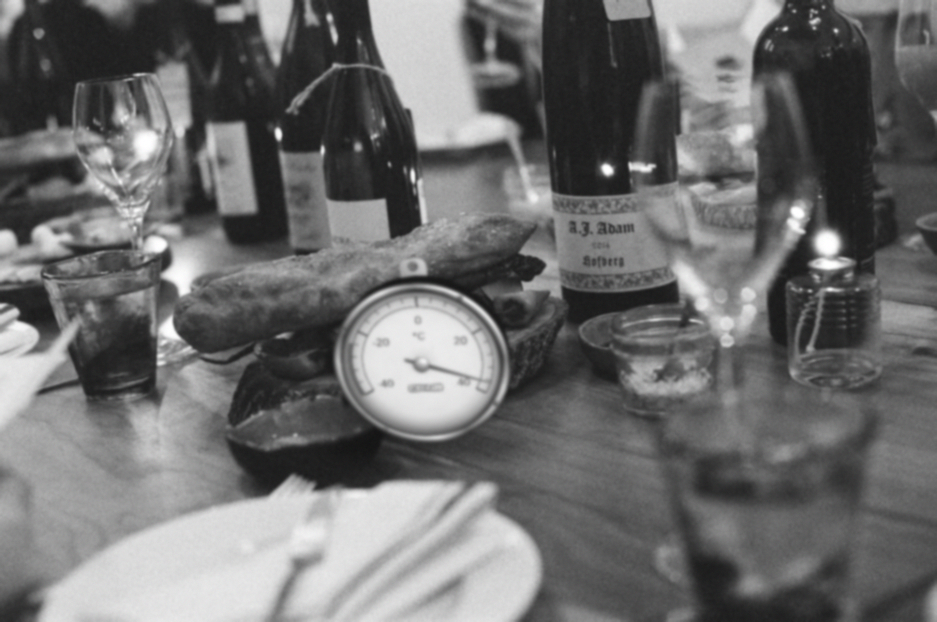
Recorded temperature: 36 °C
